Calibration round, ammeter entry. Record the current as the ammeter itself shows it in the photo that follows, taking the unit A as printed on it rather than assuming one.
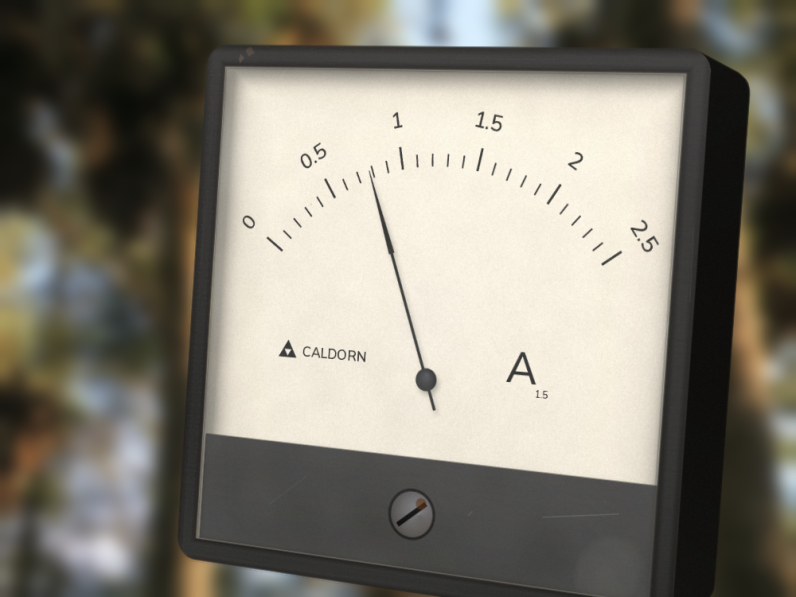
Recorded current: 0.8 A
